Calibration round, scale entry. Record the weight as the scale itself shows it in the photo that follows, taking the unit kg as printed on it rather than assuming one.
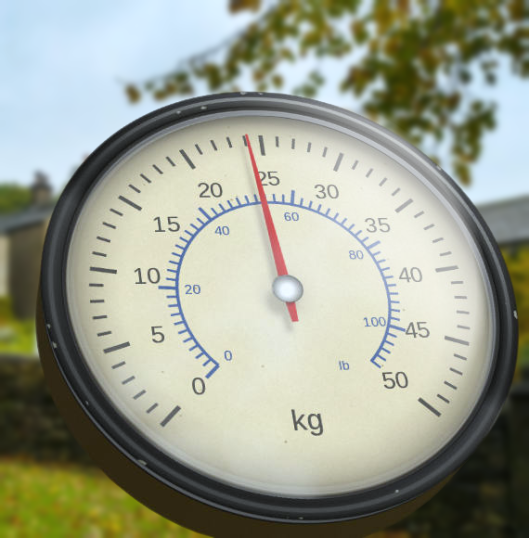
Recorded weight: 24 kg
